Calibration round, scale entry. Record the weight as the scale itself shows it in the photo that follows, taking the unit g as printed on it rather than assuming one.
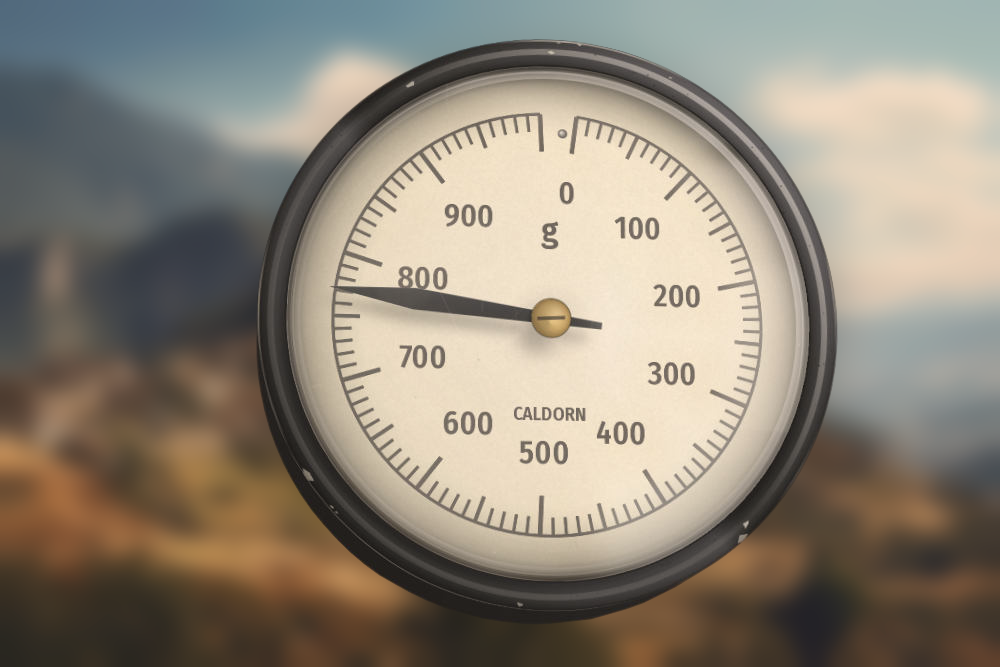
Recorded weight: 770 g
